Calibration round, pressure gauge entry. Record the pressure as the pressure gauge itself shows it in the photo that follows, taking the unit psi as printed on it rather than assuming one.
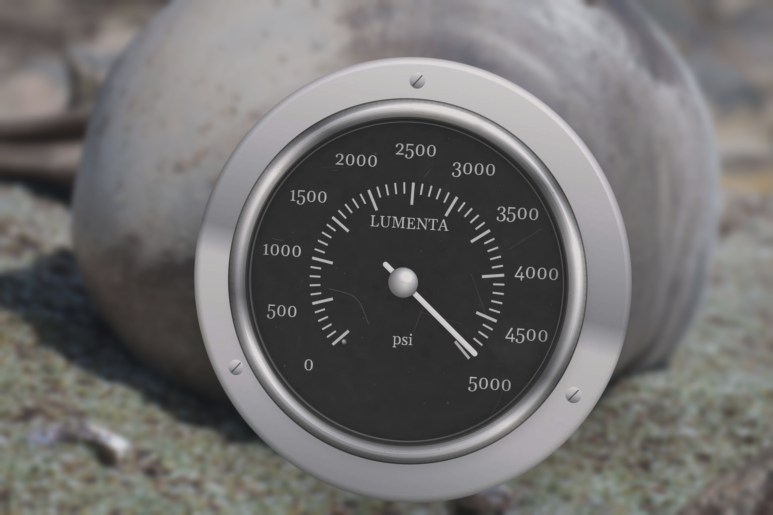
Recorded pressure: 4900 psi
